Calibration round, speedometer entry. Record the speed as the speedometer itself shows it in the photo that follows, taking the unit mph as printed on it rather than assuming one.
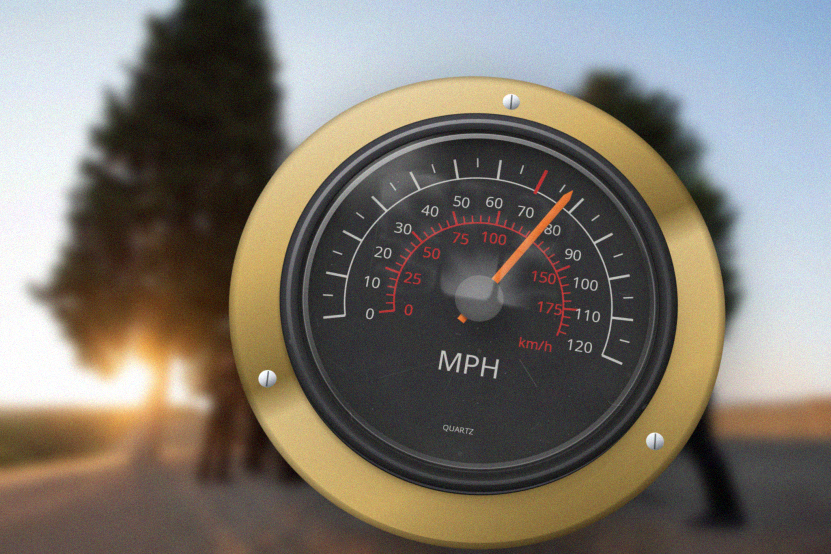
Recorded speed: 77.5 mph
